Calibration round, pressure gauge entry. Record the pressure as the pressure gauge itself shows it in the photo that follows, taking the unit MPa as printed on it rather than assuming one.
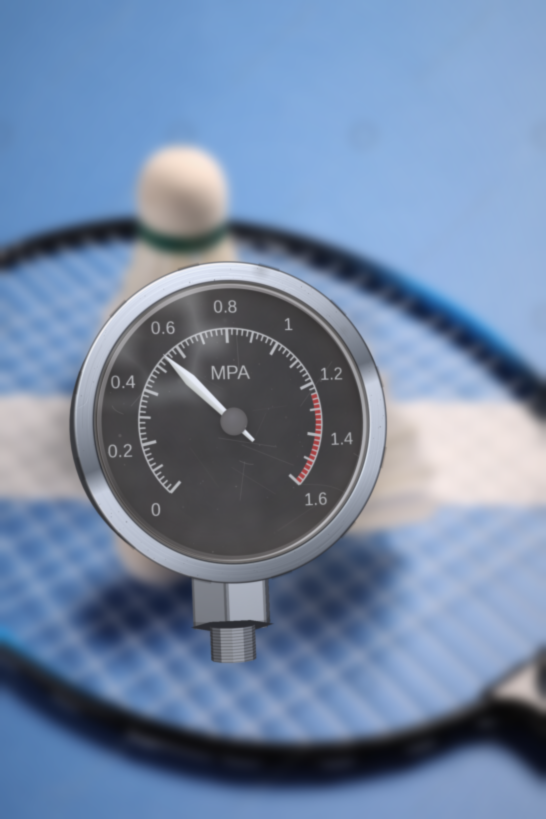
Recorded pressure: 0.54 MPa
